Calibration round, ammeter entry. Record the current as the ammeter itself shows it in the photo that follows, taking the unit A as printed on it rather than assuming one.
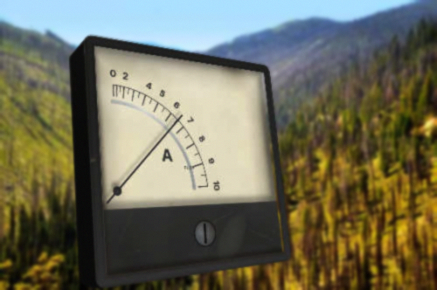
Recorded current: 6.5 A
